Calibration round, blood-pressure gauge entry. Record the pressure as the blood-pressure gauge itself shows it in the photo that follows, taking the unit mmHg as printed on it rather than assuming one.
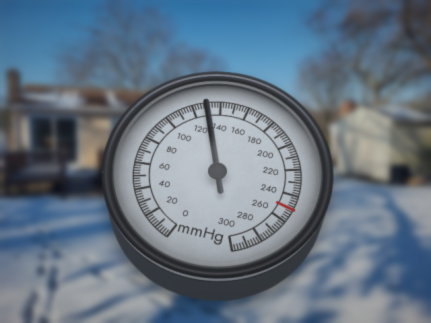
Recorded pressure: 130 mmHg
